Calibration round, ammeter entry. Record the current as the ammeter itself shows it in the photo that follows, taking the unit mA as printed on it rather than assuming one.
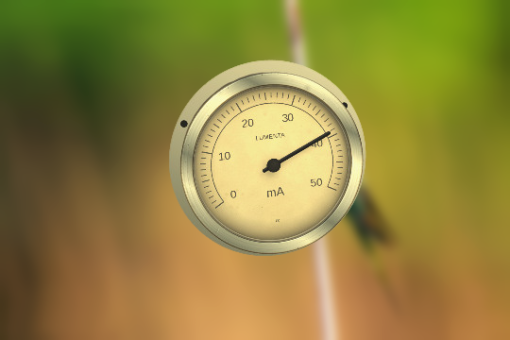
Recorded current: 39 mA
